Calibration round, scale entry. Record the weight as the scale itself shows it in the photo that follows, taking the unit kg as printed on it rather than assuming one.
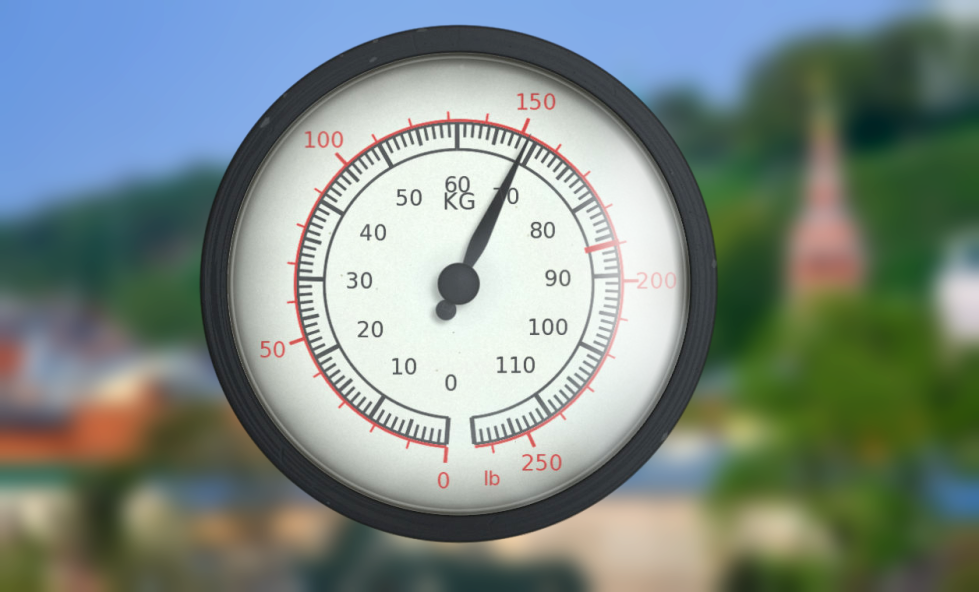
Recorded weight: 69 kg
